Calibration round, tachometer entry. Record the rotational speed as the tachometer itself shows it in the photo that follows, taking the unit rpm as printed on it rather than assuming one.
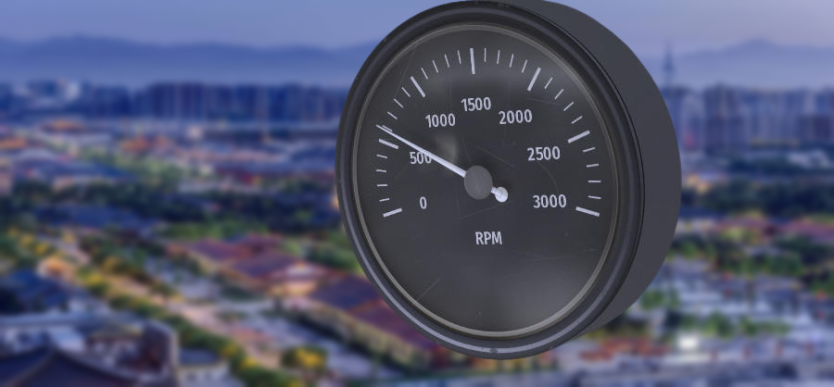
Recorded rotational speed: 600 rpm
